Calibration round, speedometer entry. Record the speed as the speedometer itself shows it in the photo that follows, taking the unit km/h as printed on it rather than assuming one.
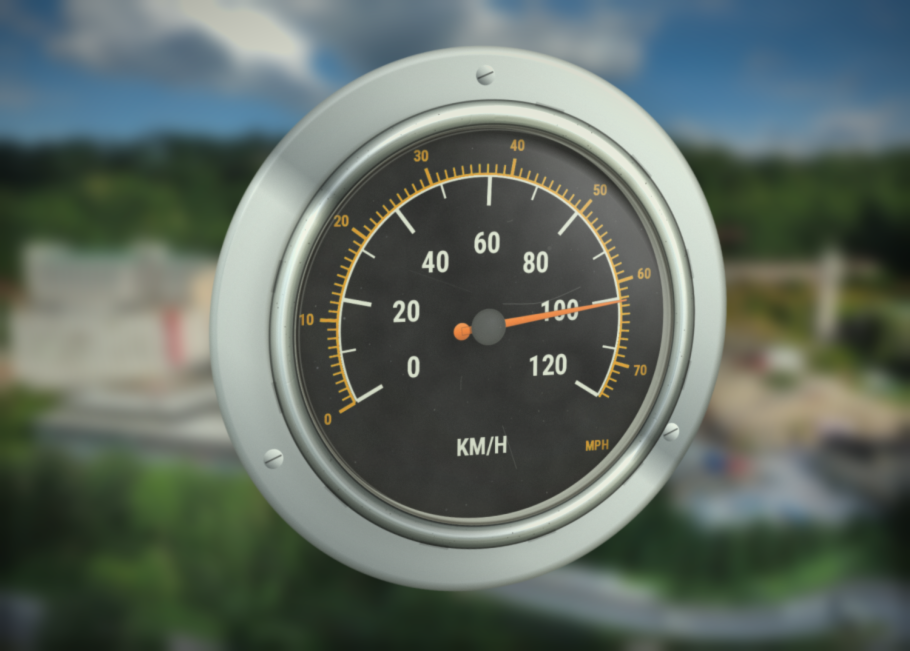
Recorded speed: 100 km/h
